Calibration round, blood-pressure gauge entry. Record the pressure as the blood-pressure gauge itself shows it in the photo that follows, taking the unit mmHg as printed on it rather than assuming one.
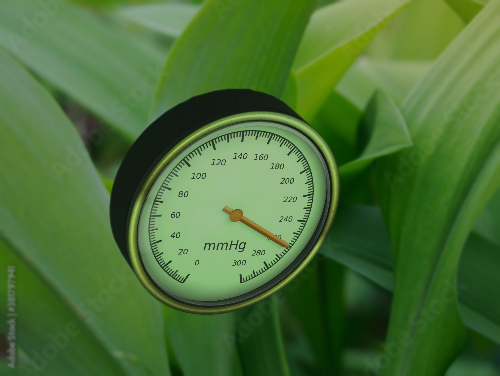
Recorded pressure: 260 mmHg
